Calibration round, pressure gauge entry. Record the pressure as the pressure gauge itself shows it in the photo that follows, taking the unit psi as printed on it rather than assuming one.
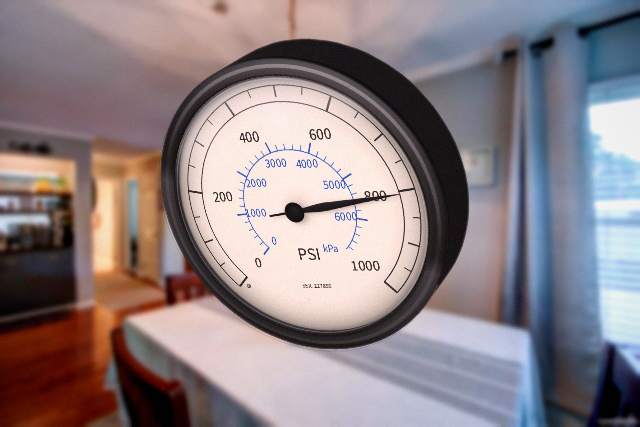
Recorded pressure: 800 psi
